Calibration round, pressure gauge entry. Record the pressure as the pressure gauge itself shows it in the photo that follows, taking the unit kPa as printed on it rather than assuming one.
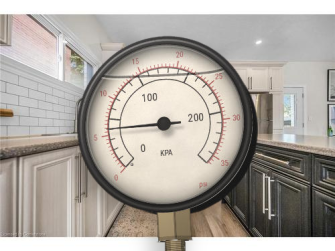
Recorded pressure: 40 kPa
